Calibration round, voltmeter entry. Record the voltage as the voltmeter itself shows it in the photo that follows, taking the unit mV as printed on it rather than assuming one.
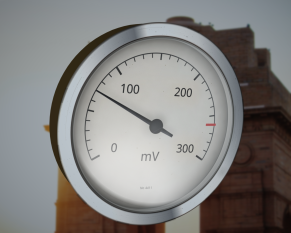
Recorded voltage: 70 mV
